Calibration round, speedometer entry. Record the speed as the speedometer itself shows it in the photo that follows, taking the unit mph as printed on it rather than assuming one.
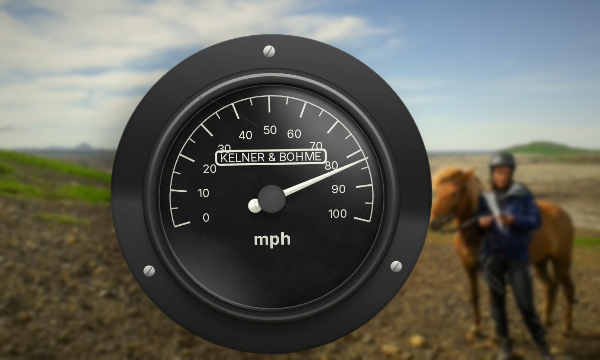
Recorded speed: 82.5 mph
